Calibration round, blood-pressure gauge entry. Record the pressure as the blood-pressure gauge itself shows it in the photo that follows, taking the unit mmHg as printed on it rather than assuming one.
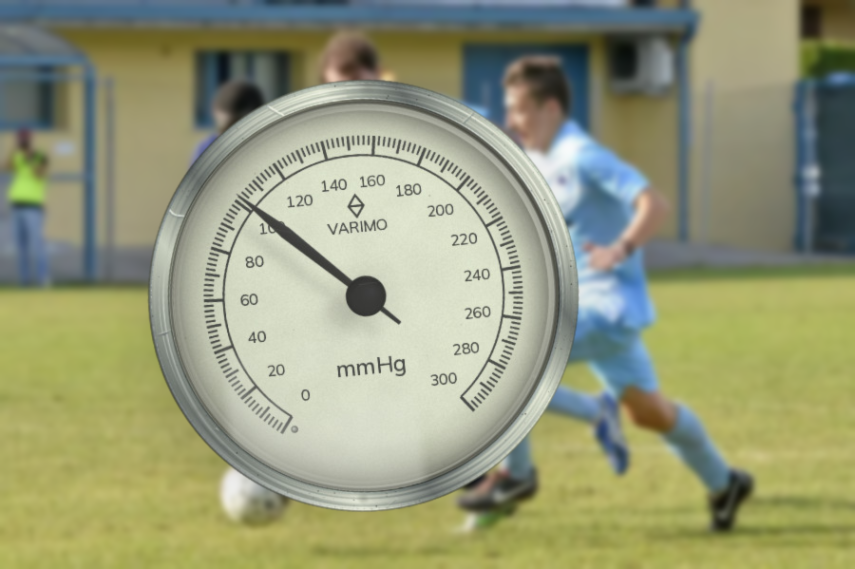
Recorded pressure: 102 mmHg
